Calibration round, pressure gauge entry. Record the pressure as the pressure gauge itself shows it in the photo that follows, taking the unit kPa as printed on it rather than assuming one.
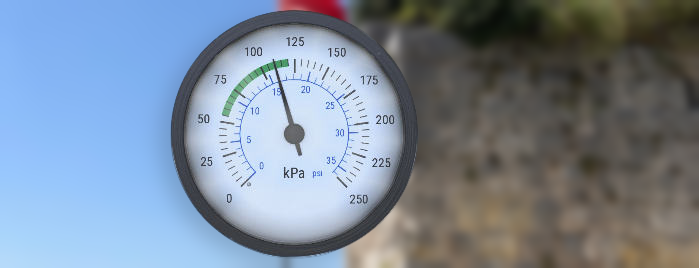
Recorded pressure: 110 kPa
